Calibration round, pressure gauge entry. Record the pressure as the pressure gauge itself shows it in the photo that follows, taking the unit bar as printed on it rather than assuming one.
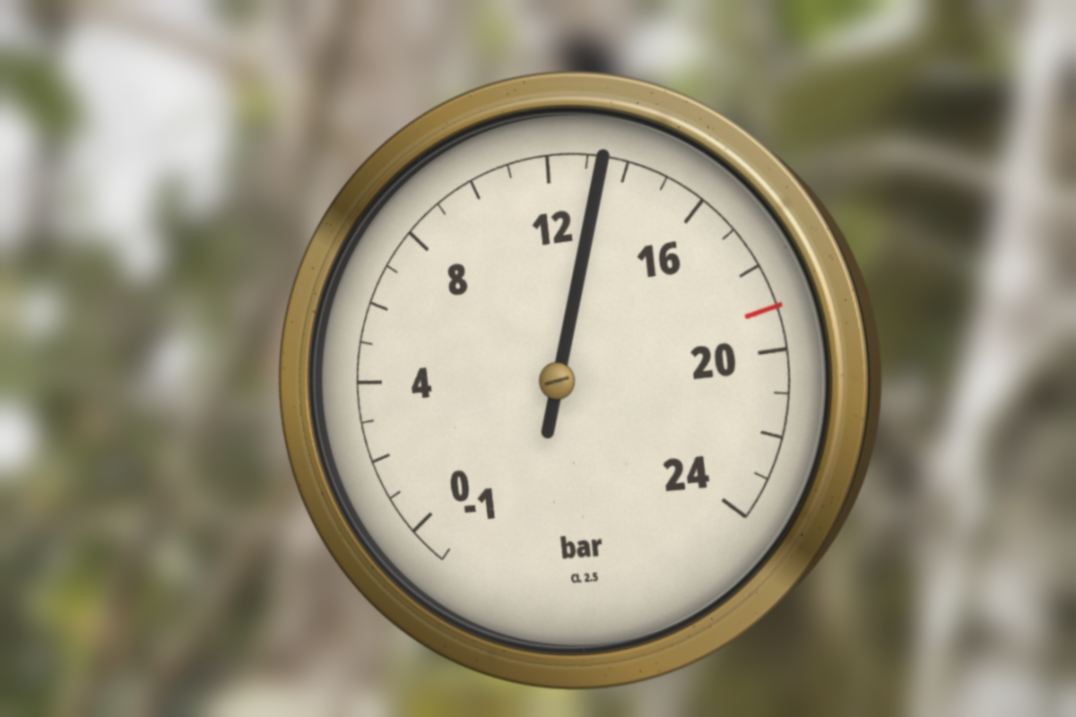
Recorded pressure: 13.5 bar
